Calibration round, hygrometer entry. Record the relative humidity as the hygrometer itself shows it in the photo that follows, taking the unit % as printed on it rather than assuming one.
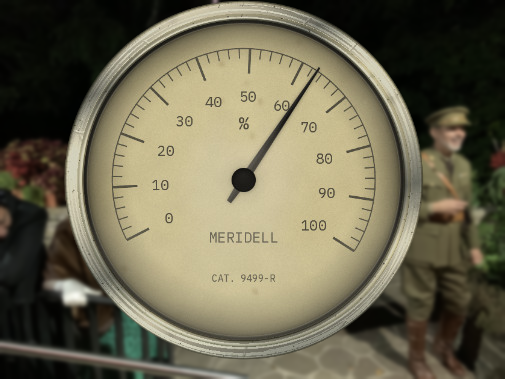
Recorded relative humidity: 63 %
